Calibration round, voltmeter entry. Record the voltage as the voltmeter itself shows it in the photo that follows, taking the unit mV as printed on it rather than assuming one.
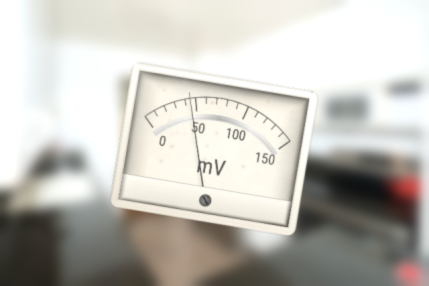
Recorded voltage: 45 mV
